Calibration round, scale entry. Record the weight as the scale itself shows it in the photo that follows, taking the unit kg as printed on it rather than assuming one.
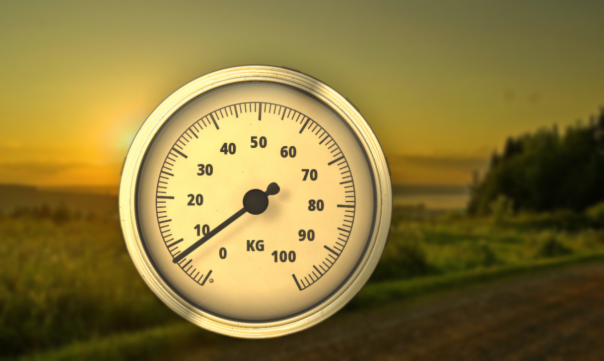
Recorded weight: 7 kg
